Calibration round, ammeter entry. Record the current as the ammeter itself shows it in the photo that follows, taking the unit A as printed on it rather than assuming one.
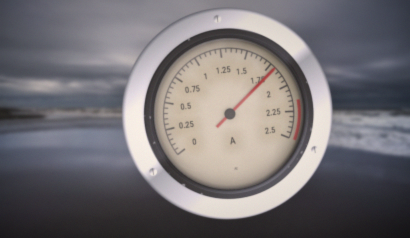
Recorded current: 1.8 A
